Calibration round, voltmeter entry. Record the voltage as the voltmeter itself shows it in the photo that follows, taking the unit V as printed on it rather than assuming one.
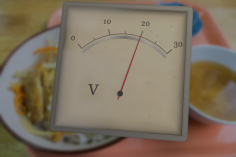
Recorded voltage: 20 V
